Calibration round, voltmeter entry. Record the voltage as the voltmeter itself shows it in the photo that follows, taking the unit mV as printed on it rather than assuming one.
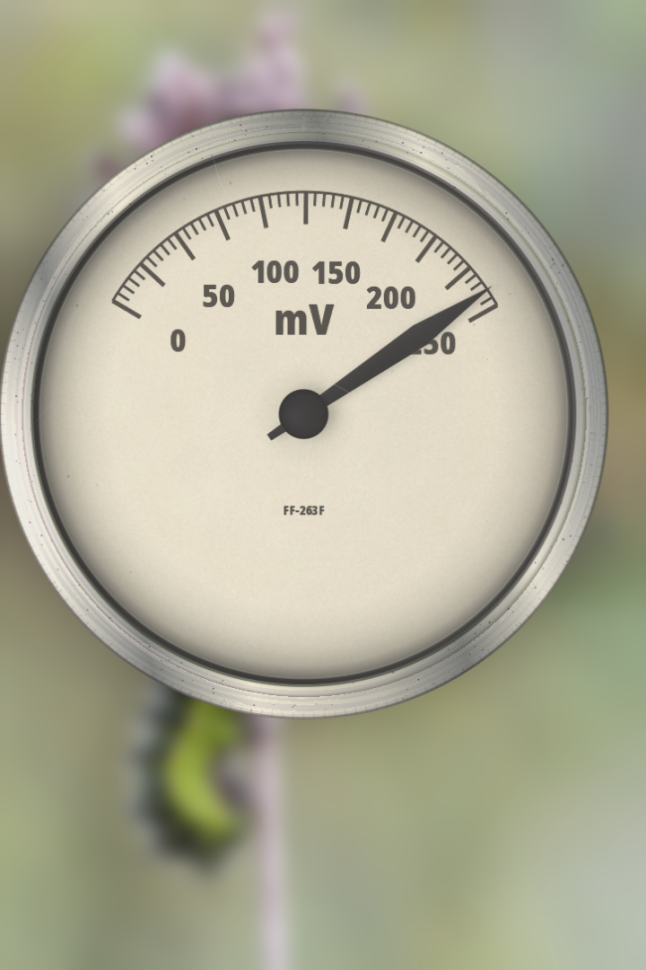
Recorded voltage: 240 mV
